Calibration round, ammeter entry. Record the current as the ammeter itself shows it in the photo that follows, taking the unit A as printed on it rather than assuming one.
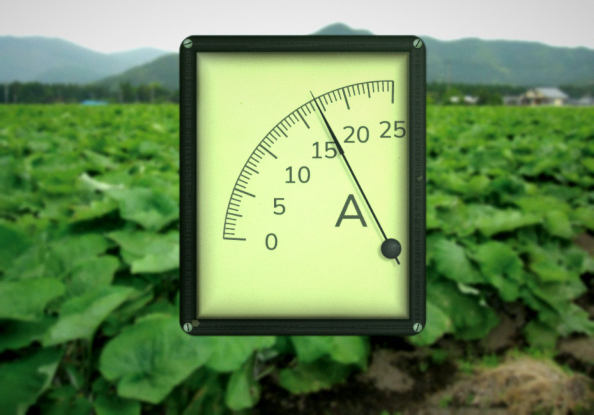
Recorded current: 17 A
